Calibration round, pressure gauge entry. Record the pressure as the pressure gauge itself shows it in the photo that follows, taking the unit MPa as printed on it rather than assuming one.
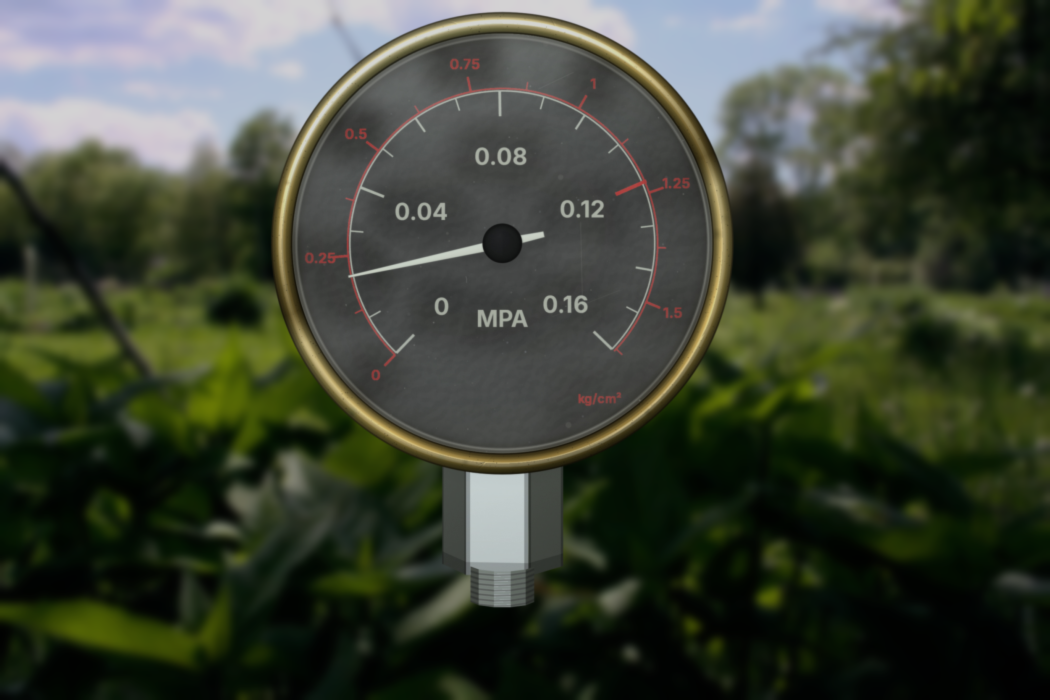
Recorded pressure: 0.02 MPa
